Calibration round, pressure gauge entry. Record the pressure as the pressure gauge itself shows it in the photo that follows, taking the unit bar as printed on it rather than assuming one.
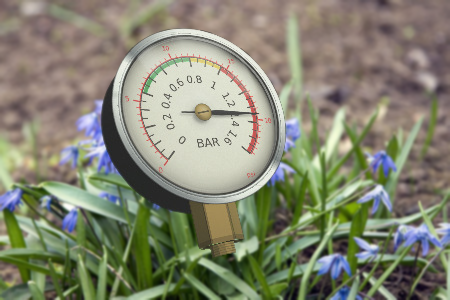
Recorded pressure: 1.35 bar
